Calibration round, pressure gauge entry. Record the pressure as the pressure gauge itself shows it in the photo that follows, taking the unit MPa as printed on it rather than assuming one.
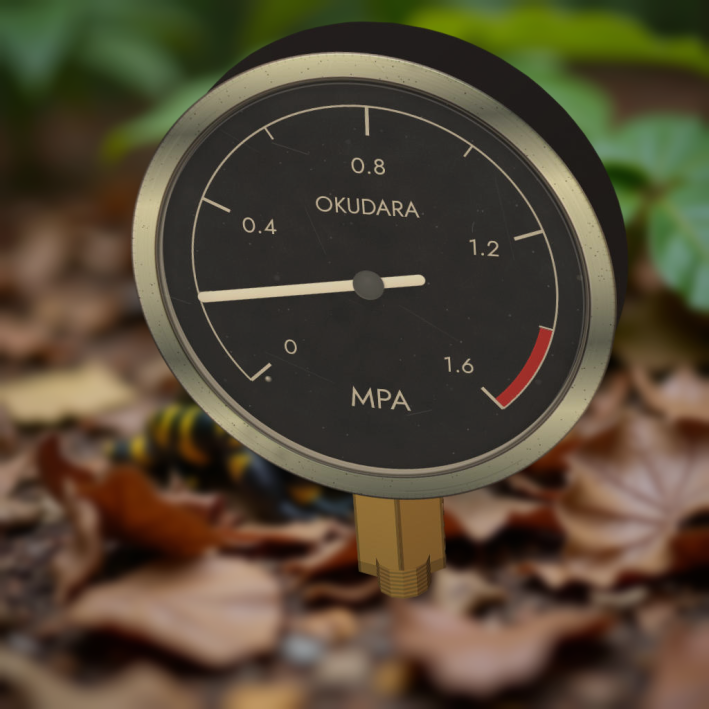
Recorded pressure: 0.2 MPa
